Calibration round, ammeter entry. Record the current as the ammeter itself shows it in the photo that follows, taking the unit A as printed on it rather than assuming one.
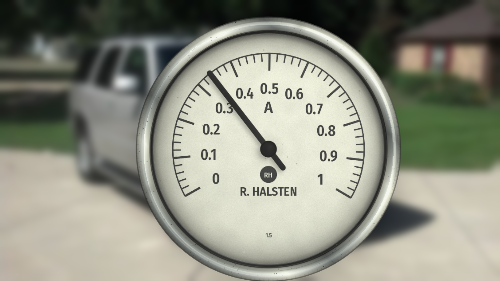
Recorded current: 0.34 A
